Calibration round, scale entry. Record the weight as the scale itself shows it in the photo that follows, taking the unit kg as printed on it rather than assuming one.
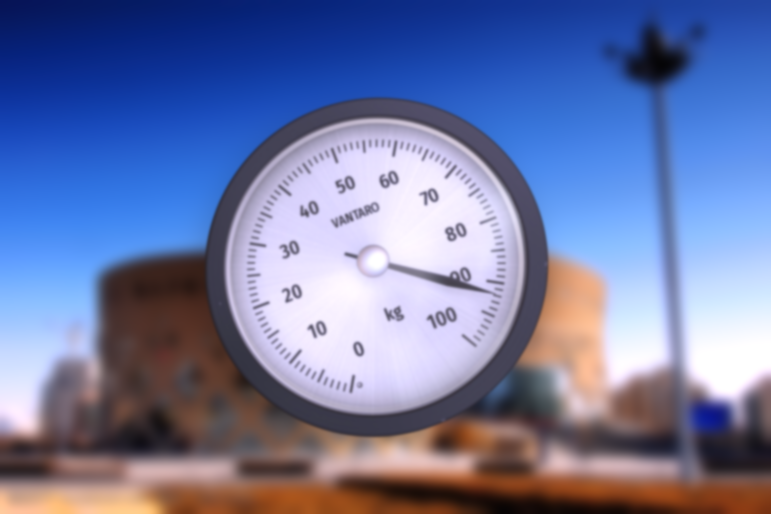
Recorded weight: 92 kg
